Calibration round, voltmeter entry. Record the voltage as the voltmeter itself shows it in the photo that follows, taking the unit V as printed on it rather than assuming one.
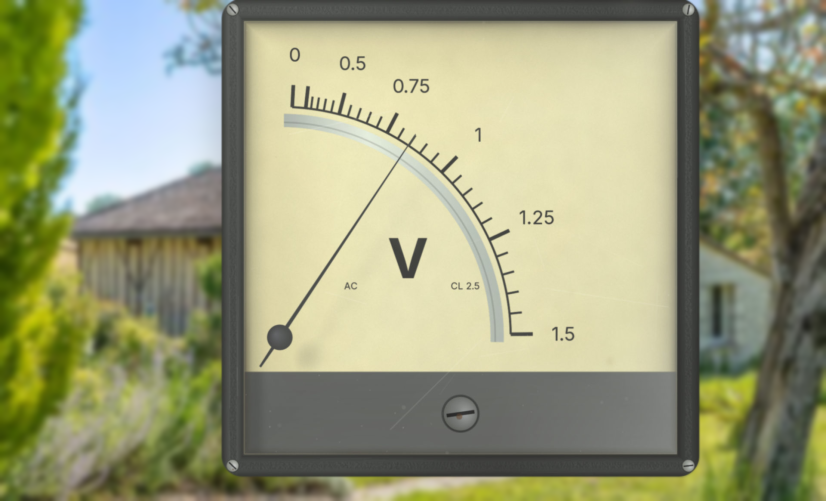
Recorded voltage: 0.85 V
